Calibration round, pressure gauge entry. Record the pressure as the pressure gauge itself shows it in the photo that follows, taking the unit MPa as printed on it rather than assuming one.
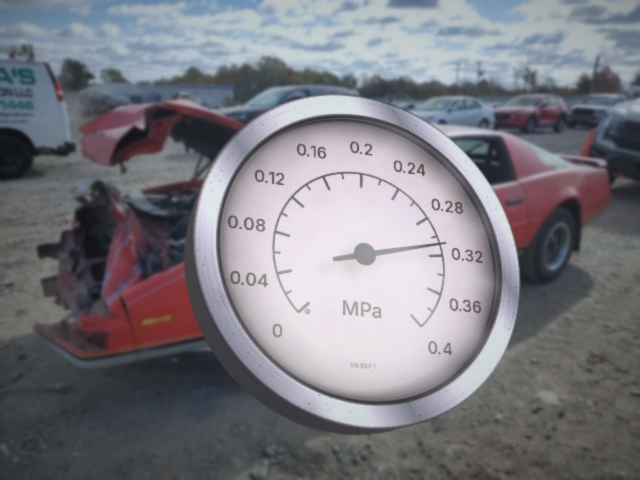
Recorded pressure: 0.31 MPa
